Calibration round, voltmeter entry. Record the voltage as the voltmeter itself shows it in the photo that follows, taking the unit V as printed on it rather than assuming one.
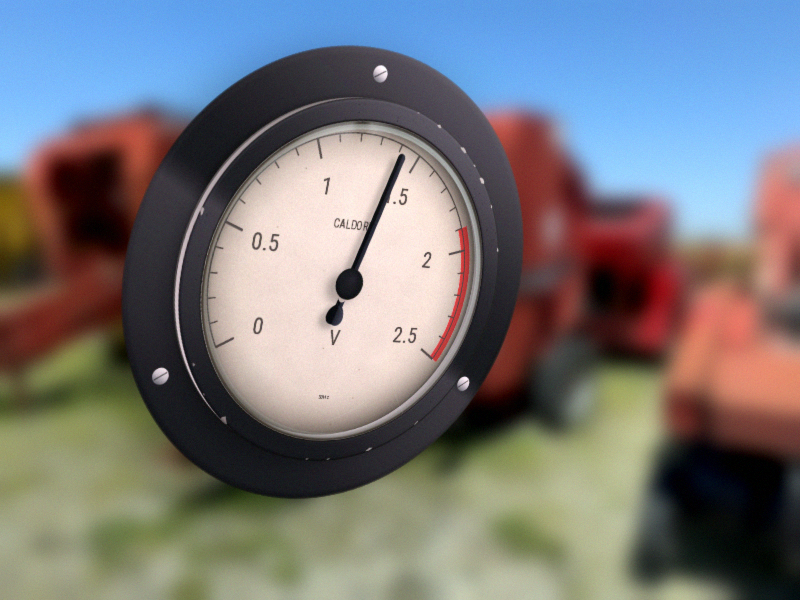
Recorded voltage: 1.4 V
